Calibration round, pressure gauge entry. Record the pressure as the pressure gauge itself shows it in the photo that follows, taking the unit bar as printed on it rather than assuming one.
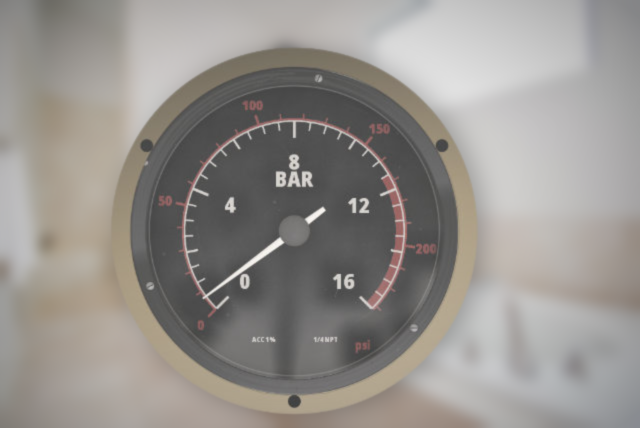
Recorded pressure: 0.5 bar
